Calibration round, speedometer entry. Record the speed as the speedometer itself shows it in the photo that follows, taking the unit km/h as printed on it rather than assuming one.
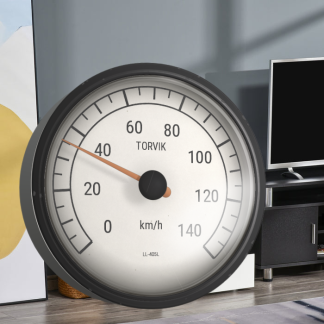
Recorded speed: 35 km/h
